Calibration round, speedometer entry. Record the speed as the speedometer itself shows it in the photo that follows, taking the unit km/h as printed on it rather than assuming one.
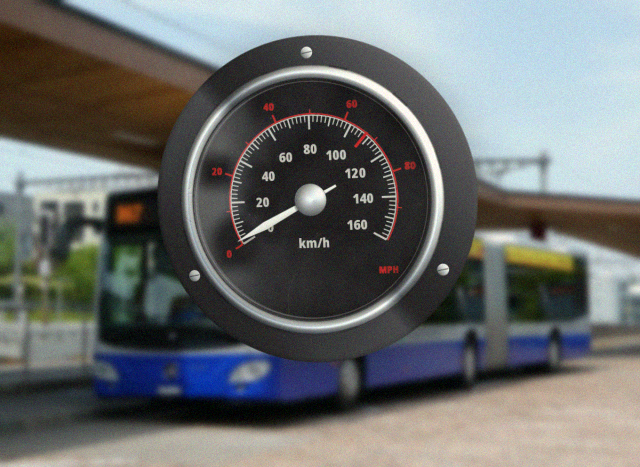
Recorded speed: 2 km/h
